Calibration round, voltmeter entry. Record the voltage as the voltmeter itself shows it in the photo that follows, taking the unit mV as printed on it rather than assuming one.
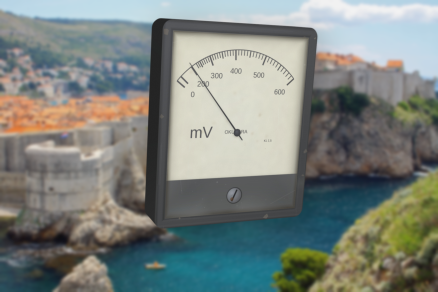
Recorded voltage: 200 mV
